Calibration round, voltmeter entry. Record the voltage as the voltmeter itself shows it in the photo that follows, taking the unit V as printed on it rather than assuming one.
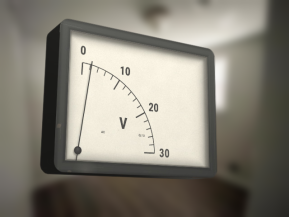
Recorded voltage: 2 V
